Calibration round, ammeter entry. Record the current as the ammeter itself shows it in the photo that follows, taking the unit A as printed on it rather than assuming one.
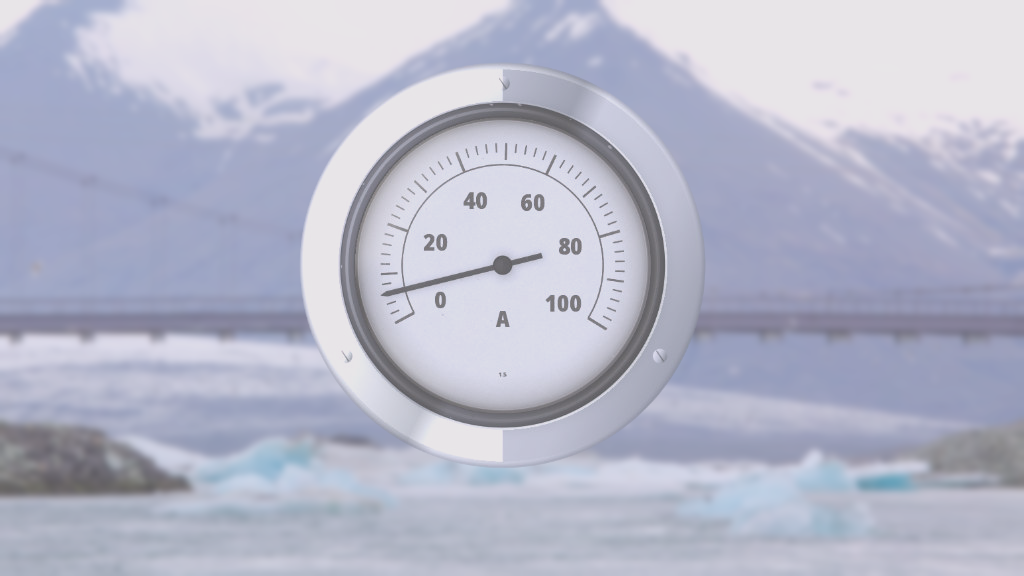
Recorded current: 6 A
